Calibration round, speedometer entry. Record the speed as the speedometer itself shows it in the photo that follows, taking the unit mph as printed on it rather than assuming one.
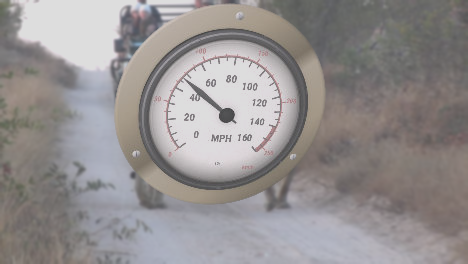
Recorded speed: 47.5 mph
